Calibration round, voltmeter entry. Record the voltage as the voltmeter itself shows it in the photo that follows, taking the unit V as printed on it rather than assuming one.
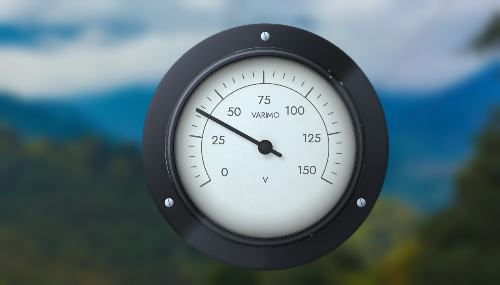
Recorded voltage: 37.5 V
